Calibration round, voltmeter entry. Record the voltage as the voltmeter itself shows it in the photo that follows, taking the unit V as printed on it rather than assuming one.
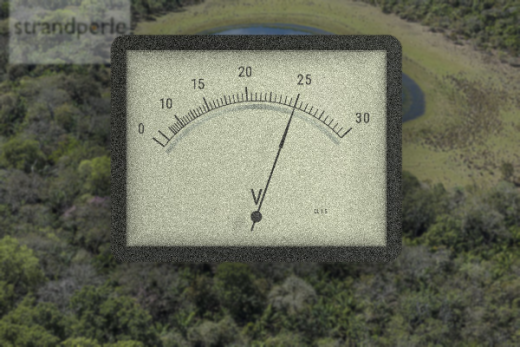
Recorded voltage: 25 V
